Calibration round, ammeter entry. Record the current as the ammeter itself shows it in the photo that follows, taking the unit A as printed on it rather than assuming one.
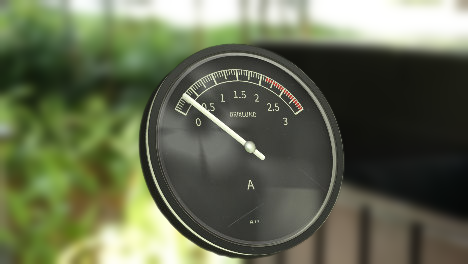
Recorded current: 0.25 A
